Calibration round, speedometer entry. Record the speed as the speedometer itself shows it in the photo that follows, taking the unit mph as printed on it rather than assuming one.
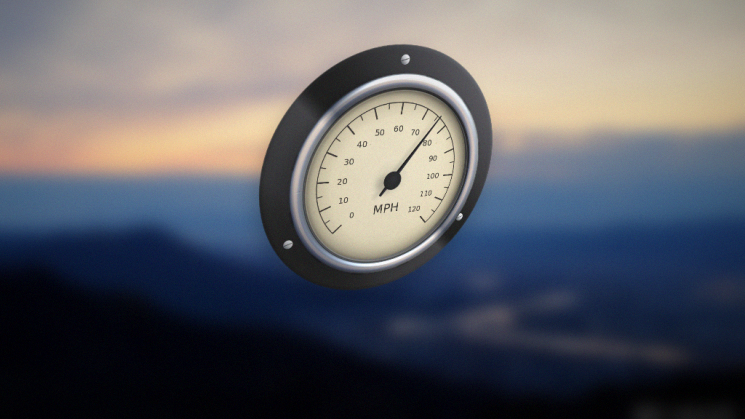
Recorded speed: 75 mph
